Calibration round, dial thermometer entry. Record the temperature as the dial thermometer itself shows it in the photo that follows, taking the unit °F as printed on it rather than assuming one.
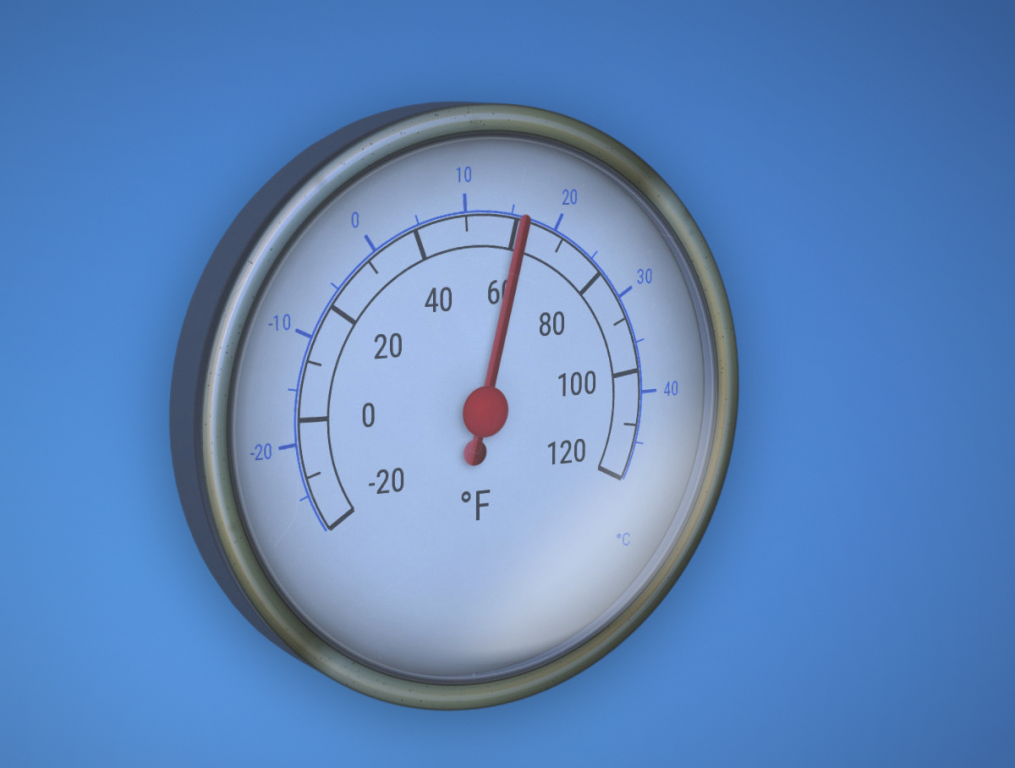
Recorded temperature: 60 °F
